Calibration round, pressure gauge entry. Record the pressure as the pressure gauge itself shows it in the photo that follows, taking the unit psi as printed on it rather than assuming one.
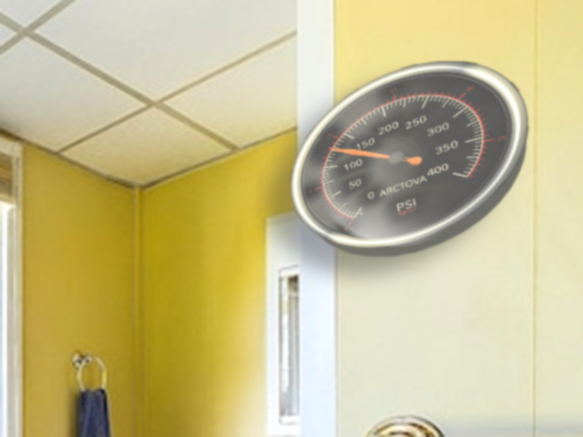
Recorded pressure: 125 psi
